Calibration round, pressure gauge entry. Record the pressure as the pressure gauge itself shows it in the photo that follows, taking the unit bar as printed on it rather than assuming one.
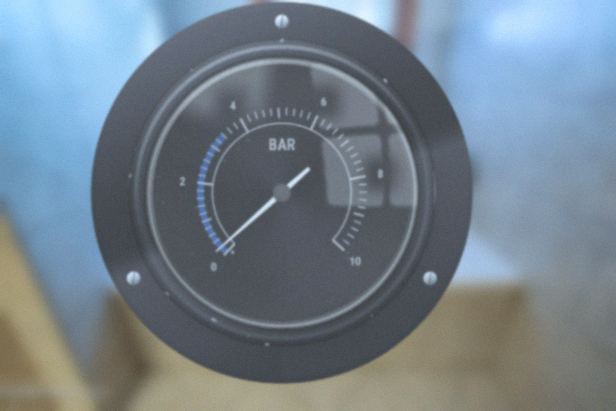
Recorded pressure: 0.2 bar
